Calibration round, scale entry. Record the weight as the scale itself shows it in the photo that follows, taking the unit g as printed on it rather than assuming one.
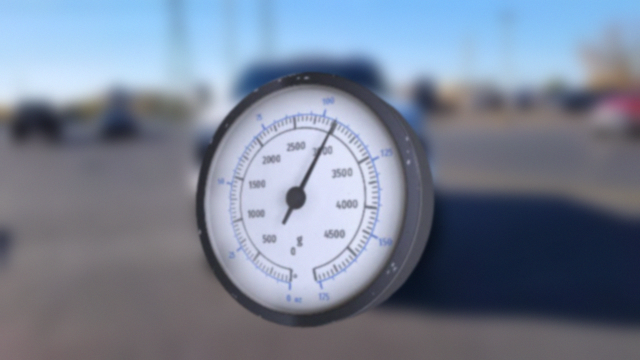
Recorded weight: 3000 g
